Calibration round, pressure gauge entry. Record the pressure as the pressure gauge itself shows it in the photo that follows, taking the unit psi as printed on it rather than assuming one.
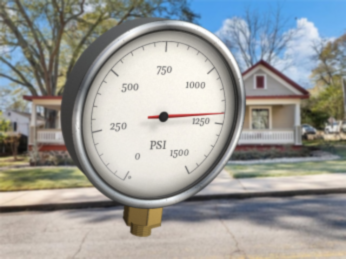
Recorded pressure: 1200 psi
